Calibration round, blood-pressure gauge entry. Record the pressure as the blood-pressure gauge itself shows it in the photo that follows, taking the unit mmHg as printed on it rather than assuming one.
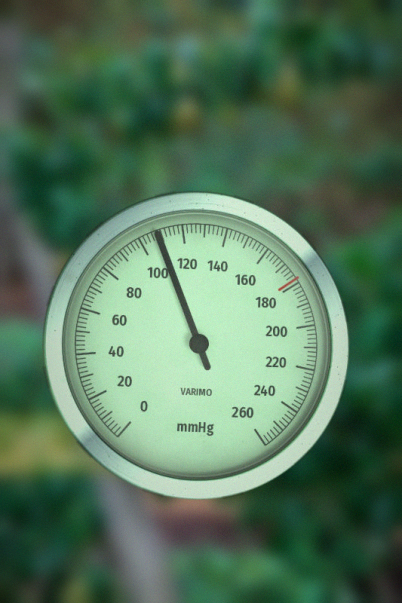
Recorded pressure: 108 mmHg
